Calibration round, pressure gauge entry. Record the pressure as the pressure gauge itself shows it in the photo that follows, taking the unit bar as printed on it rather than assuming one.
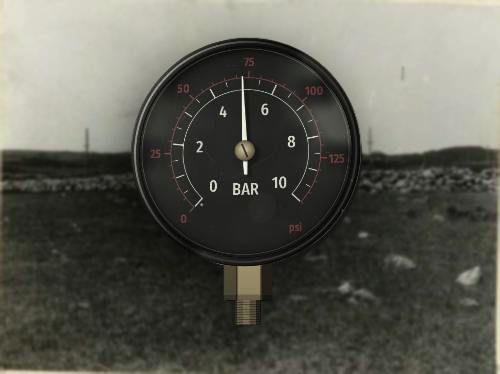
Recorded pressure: 5 bar
